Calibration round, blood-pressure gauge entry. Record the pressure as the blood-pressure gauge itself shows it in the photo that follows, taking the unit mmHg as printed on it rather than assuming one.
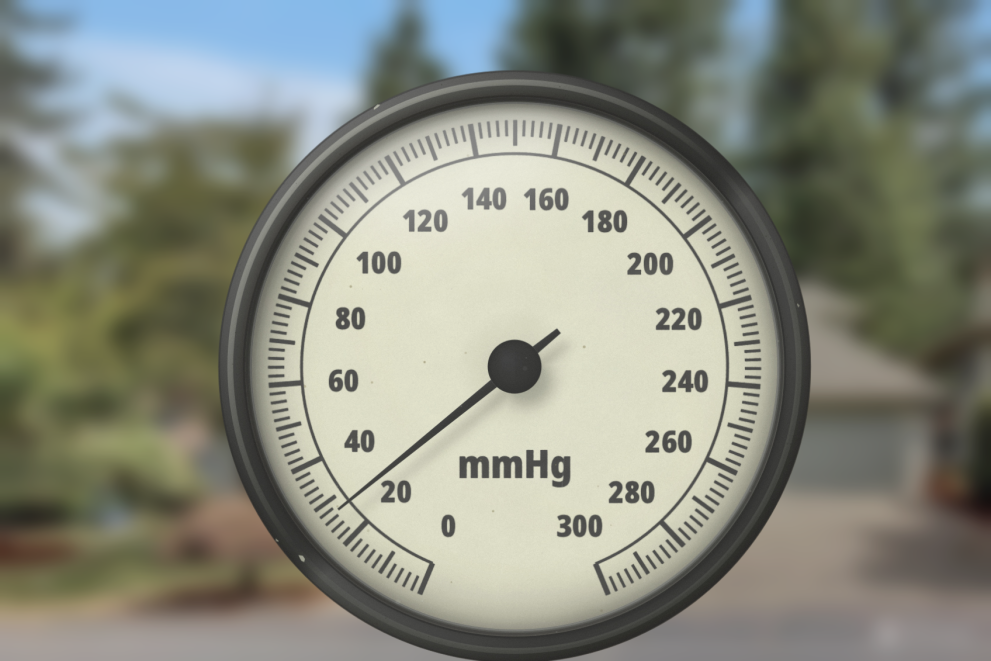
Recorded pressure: 27 mmHg
